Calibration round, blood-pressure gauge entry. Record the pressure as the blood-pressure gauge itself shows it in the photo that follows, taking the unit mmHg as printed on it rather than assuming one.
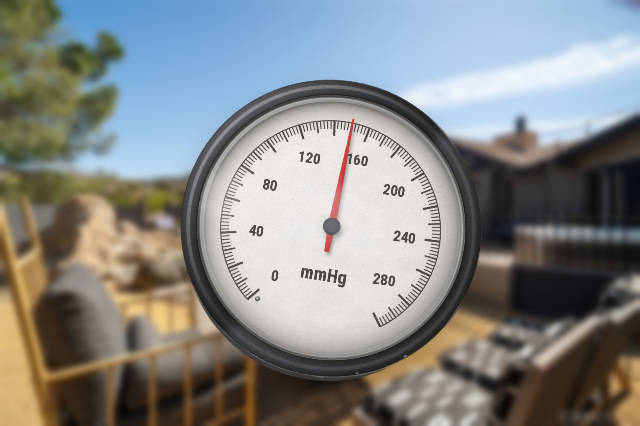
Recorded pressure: 150 mmHg
